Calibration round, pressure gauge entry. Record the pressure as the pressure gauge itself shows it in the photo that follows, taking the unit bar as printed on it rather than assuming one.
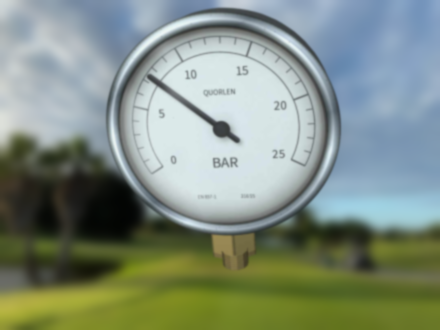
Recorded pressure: 7.5 bar
